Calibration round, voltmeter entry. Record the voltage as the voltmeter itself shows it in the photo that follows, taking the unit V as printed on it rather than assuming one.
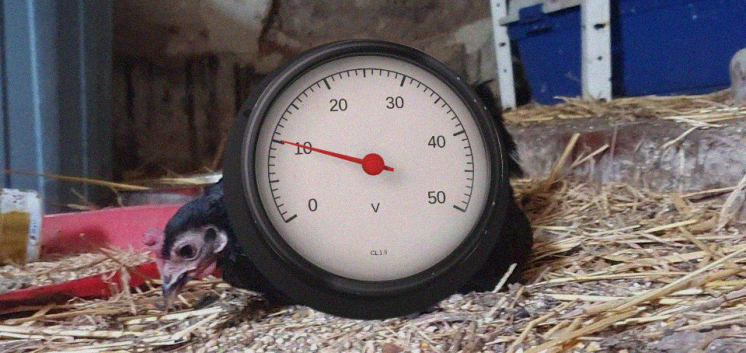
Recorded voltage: 10 V
